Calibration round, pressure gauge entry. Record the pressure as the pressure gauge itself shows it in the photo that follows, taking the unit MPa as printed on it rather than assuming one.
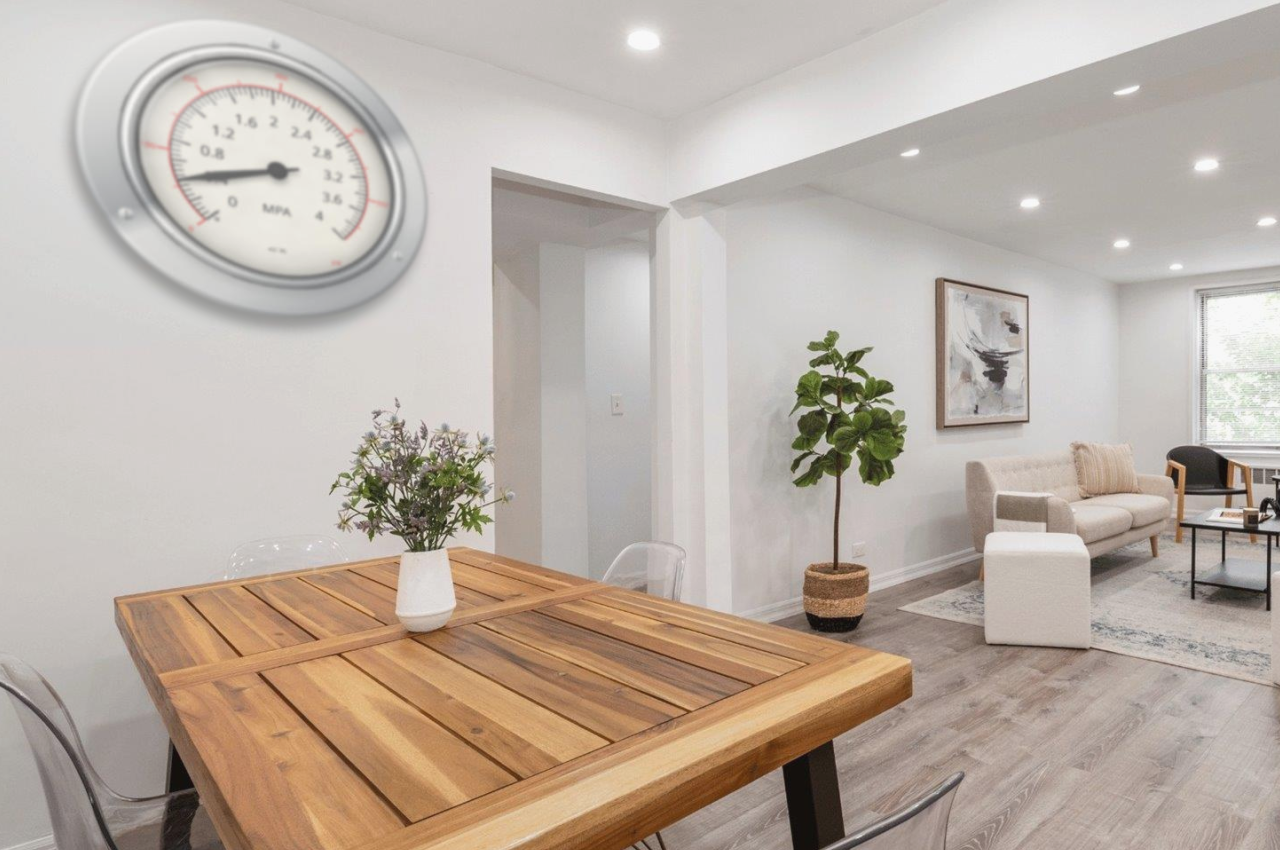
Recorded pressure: 0.4 MPa
